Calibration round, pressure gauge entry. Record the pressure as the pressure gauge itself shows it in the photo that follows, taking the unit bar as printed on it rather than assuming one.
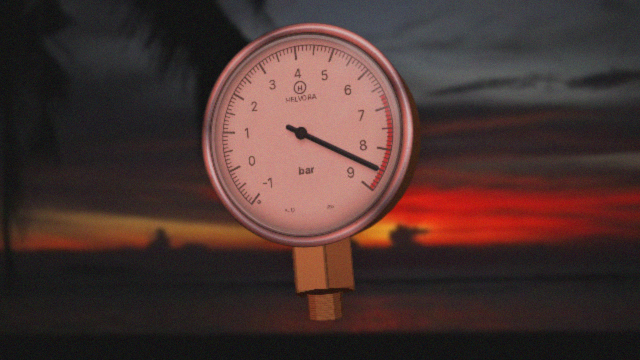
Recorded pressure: 8.5 bar
